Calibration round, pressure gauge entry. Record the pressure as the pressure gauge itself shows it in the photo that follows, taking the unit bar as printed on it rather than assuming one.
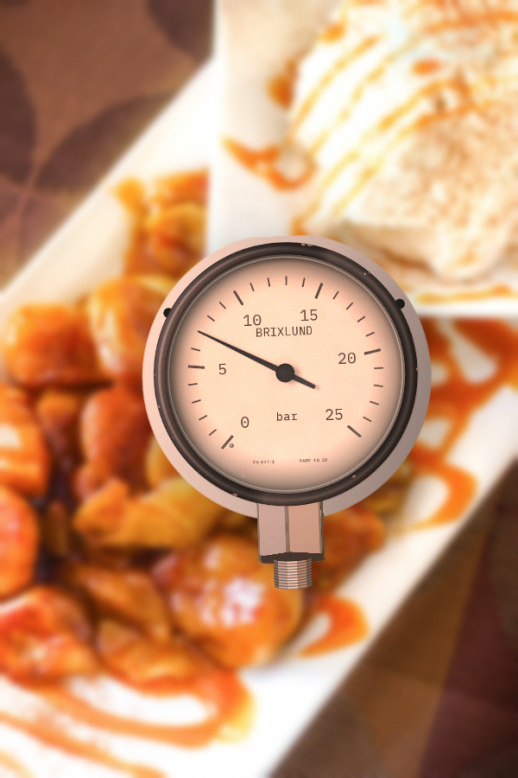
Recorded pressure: 7 bar
